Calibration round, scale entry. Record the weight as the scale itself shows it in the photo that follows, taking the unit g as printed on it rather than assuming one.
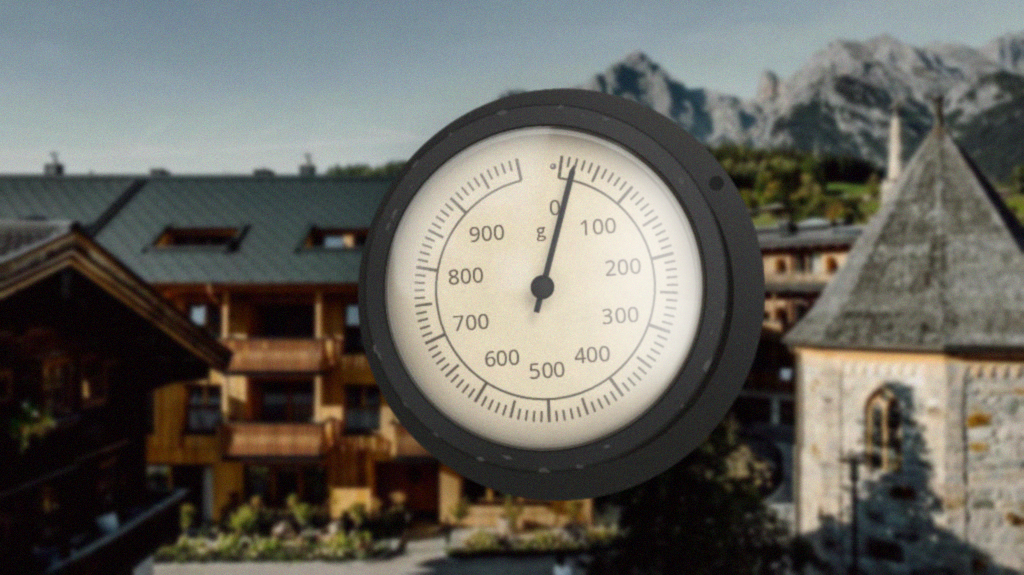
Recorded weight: 20 g
